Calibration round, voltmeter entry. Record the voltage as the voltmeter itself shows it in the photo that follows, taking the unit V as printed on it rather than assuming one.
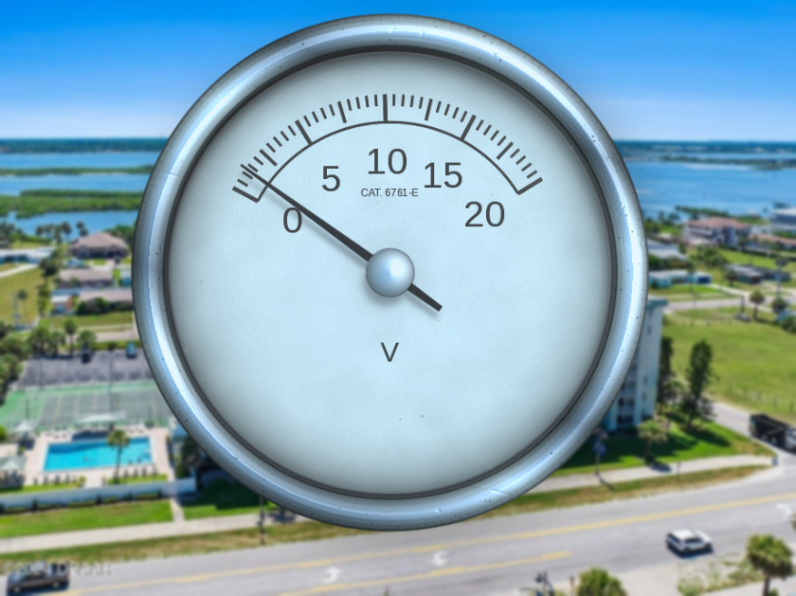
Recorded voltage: 1.25 V
